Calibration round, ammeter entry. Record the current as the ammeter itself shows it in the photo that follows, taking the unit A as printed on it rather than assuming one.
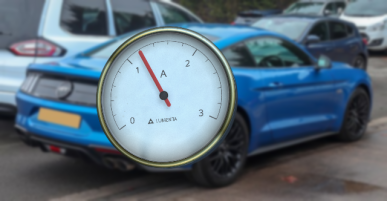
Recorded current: 1.2 A
